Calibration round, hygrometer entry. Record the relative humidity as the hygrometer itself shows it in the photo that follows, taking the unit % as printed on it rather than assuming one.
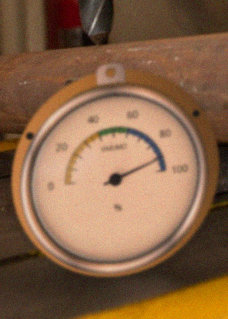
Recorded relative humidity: 90 %
